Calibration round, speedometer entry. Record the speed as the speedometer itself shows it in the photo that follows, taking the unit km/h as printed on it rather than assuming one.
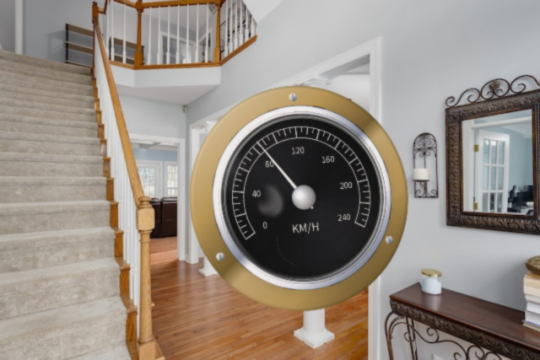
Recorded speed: 85 km/h
